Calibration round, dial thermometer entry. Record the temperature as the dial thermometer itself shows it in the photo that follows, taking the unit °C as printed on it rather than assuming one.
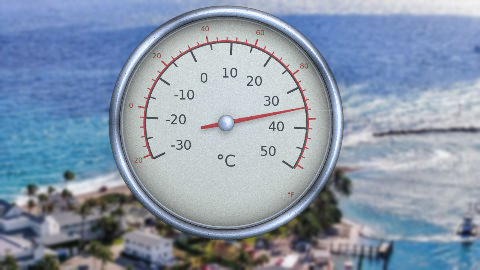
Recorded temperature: 35 °C
